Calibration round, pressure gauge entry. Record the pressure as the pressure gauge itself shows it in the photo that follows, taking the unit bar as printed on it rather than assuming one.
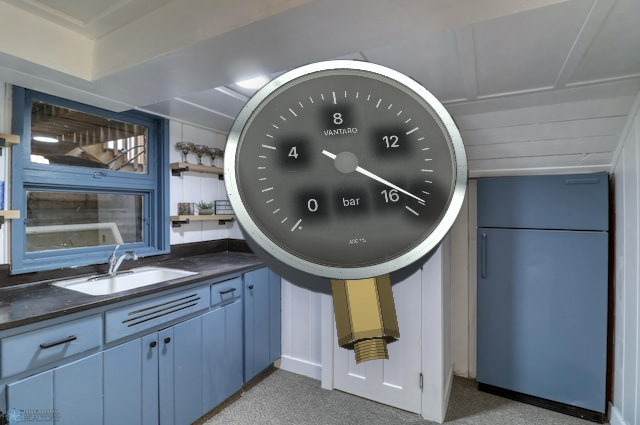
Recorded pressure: 15.5 bar
